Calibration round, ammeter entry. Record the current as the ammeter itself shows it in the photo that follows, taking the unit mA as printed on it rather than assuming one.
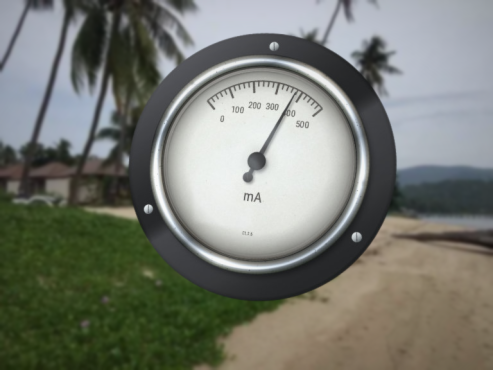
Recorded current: 380 mA
